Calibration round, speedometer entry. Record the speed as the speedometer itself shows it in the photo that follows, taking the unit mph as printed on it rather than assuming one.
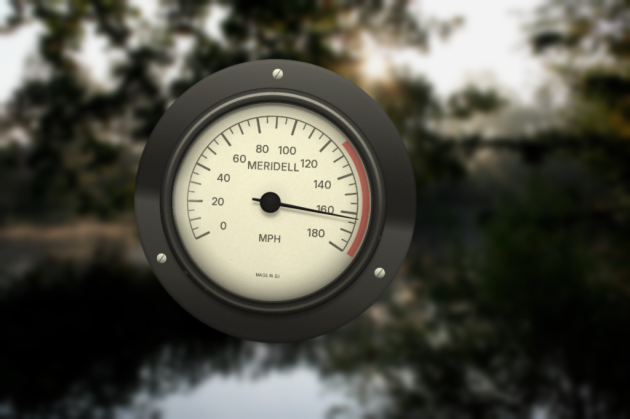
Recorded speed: 162.5 mph
